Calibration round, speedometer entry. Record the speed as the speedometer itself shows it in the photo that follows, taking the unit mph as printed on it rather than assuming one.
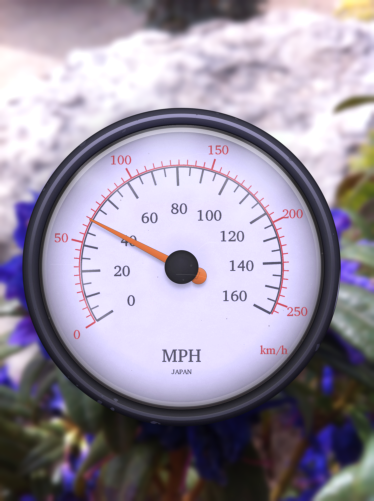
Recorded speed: 40 mph
